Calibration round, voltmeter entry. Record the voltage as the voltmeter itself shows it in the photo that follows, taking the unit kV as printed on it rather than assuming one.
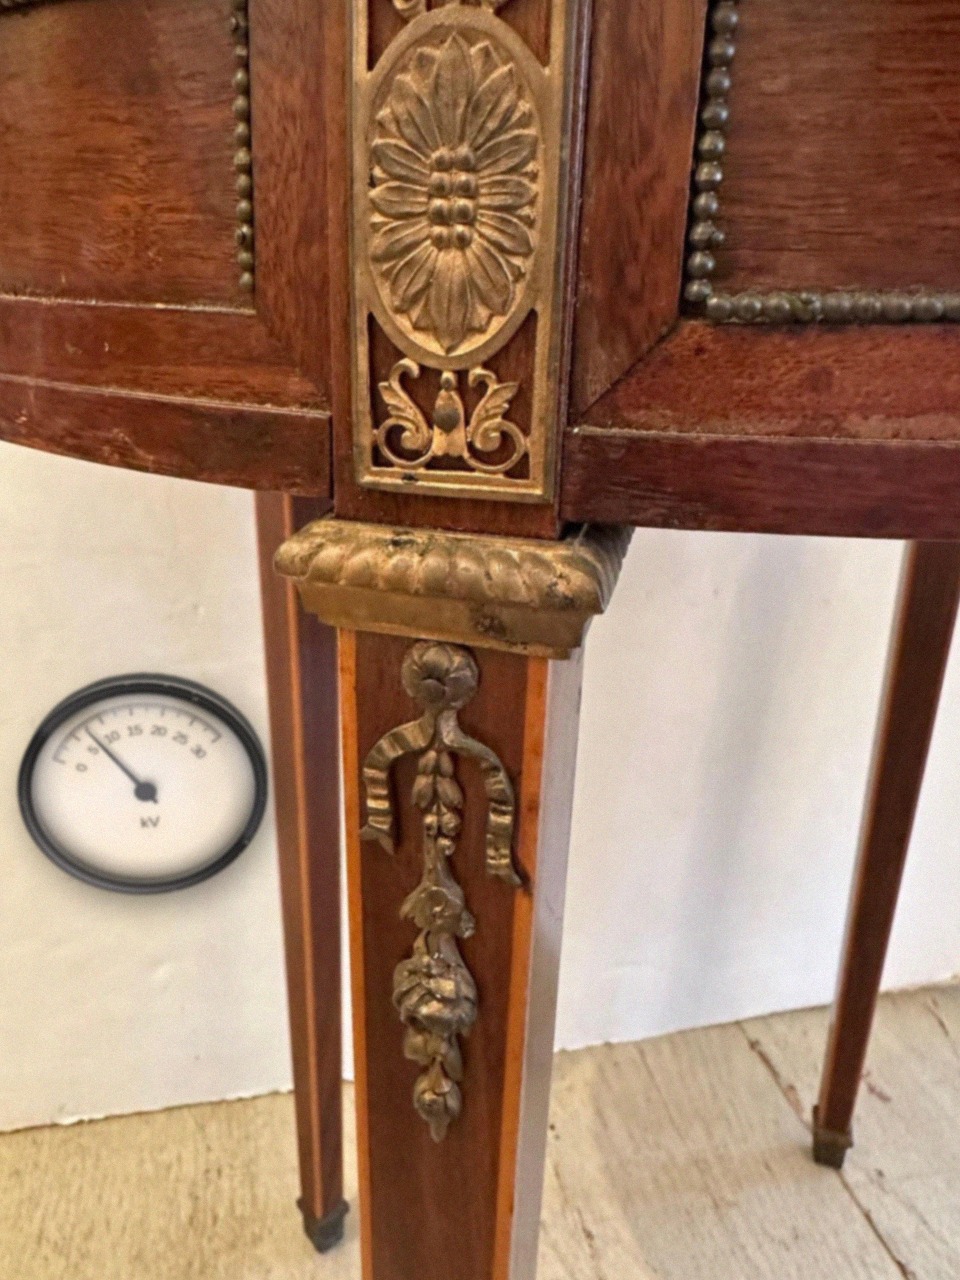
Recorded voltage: 7.5 kV
